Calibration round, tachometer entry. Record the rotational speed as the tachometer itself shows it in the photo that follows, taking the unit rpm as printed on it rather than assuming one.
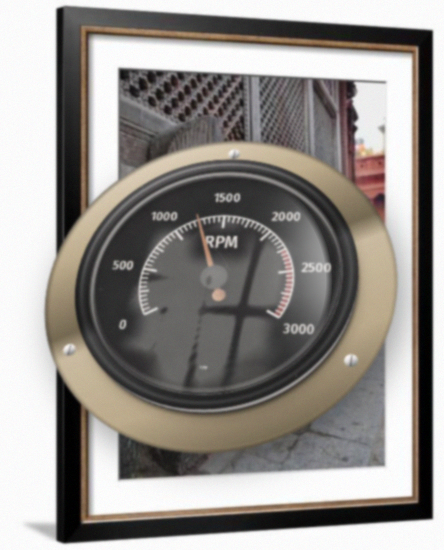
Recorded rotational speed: 1250 rpm
